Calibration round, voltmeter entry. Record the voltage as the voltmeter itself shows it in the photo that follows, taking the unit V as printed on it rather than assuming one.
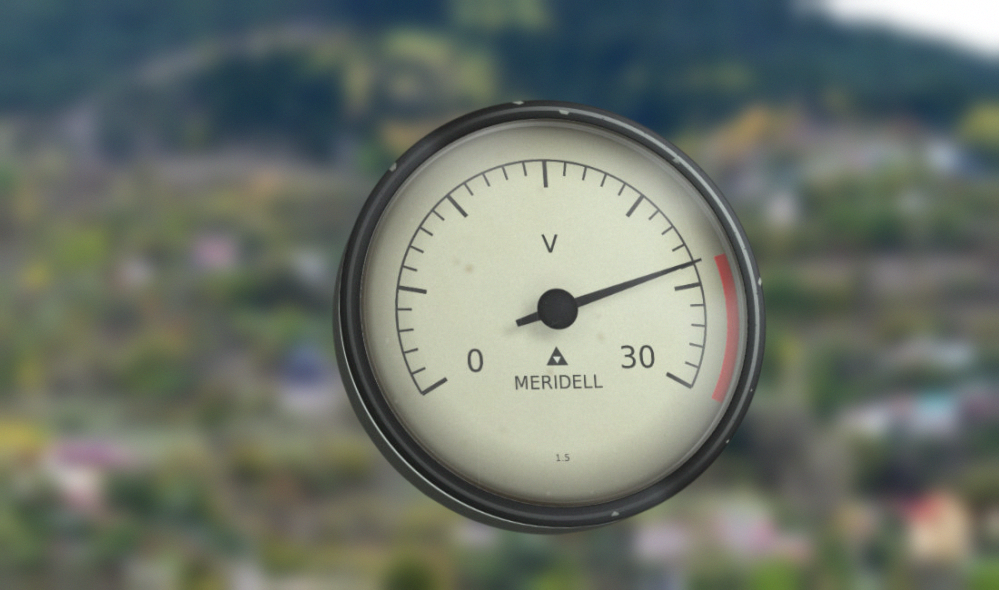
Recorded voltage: 24 V
